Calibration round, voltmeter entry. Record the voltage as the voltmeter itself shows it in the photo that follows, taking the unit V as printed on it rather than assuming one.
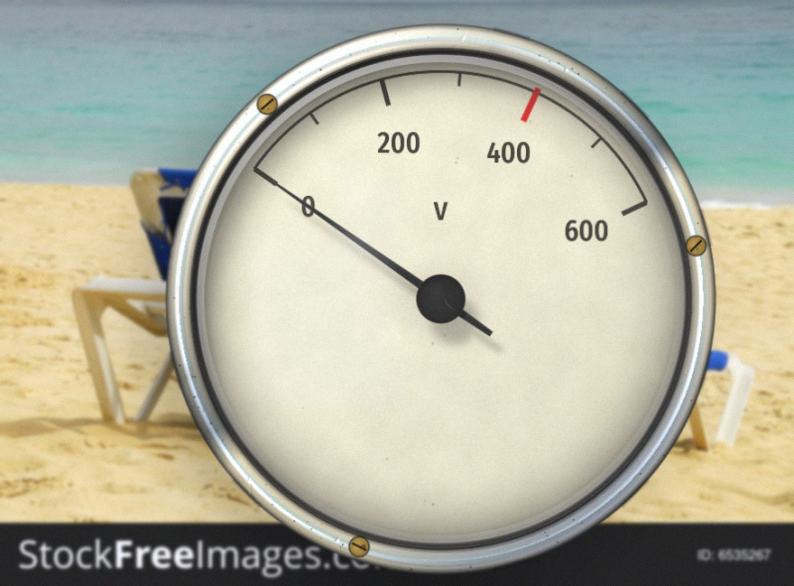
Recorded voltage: 0 V
